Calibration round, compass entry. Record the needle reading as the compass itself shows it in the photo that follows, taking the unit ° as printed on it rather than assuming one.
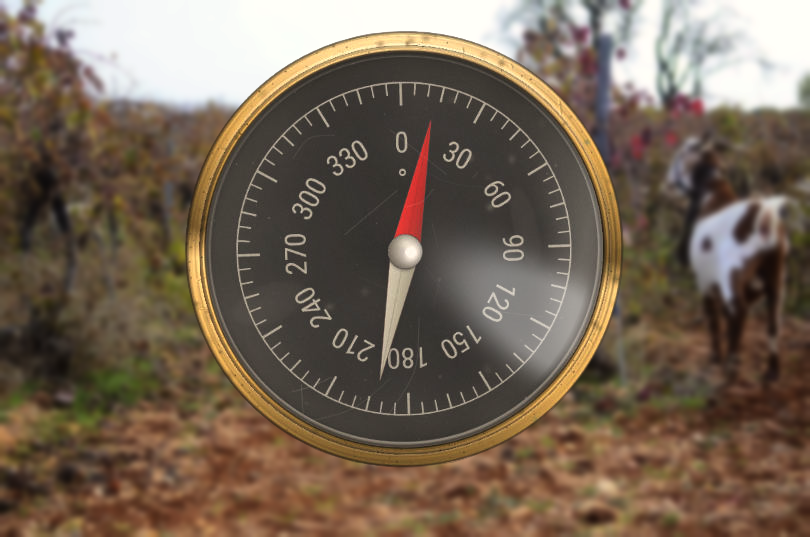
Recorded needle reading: 12.5 °
